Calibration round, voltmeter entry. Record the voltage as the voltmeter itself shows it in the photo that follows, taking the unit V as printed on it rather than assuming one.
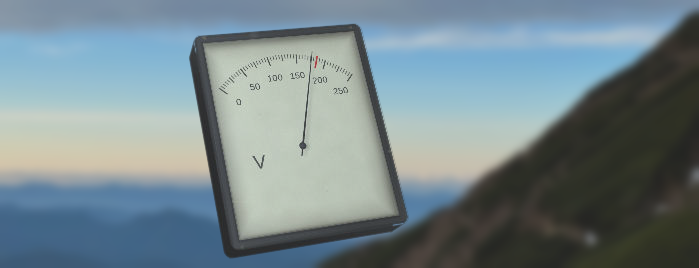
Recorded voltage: 175 V
